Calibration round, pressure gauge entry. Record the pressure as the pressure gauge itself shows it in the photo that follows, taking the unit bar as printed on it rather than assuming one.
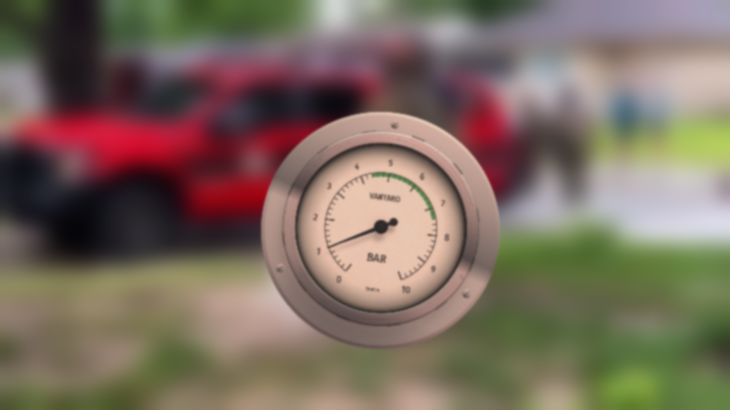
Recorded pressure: 1 bar
